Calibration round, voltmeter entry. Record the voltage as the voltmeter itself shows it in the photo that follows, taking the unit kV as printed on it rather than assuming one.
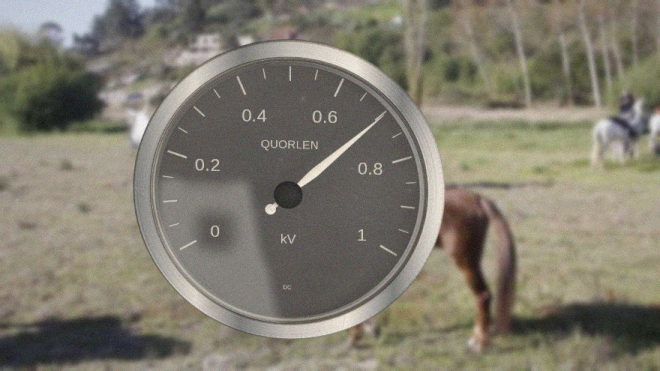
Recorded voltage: 0.7 kV
